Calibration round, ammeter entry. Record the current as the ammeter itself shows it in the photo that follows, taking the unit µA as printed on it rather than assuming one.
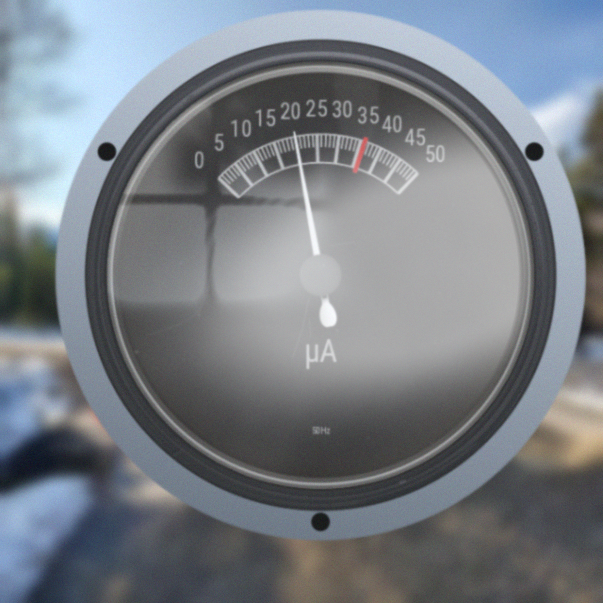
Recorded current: 20 µA
